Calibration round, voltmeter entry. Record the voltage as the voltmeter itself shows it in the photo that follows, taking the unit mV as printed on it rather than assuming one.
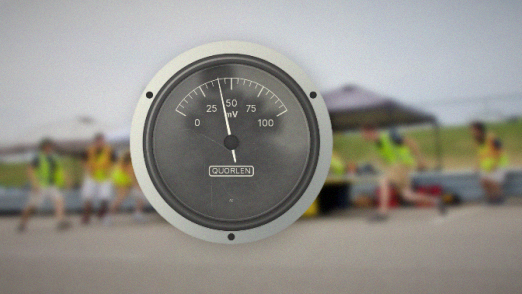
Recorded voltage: 40 mV
